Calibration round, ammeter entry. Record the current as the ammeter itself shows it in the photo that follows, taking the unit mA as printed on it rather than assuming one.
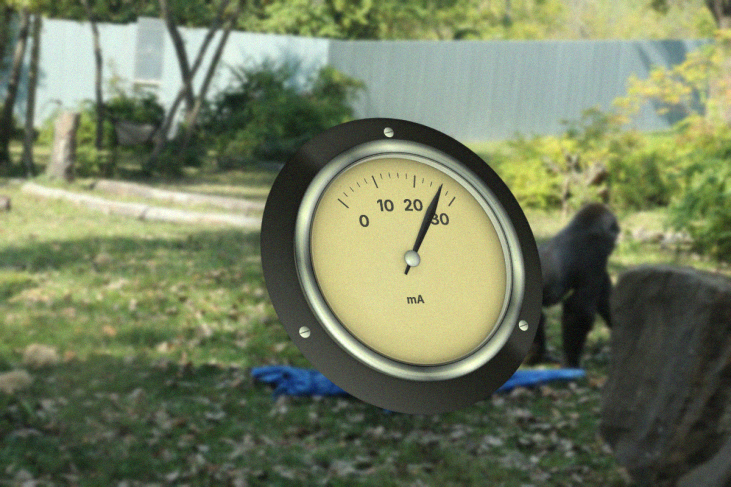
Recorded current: 26 mA
